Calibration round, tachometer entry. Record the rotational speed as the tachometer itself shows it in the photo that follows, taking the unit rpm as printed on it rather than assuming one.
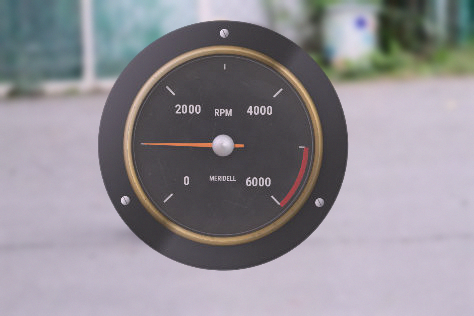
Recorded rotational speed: 1000 rpm
